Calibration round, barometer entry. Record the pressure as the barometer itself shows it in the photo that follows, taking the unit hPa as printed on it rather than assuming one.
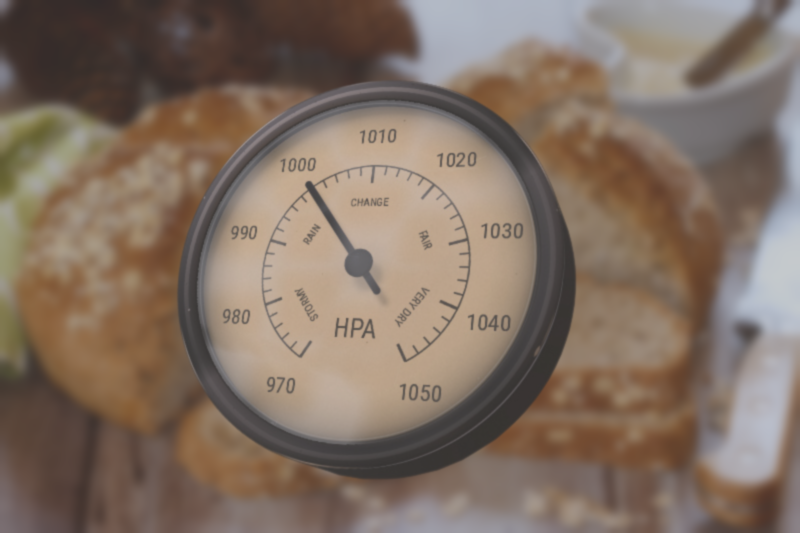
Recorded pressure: 1000 hPa
